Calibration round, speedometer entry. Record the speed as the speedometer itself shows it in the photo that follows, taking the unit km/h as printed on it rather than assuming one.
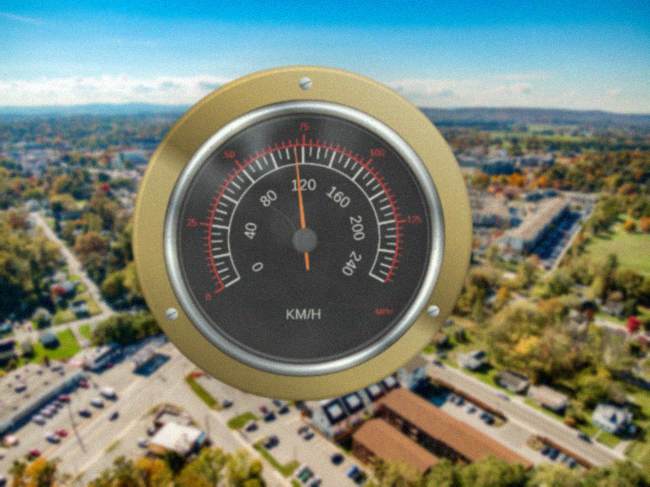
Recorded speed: 115 km/h
